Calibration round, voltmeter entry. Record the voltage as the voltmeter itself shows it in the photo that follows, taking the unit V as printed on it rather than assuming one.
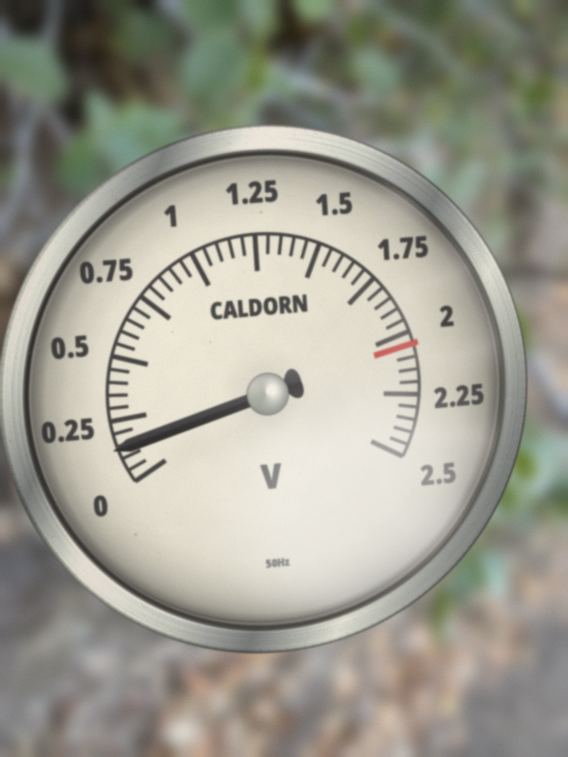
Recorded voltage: 0.15 V
